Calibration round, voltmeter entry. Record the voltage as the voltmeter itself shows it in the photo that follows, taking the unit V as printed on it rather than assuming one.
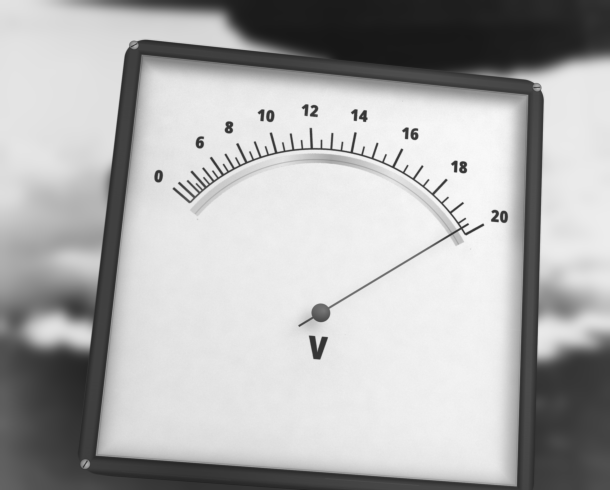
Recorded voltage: 19.75 V
